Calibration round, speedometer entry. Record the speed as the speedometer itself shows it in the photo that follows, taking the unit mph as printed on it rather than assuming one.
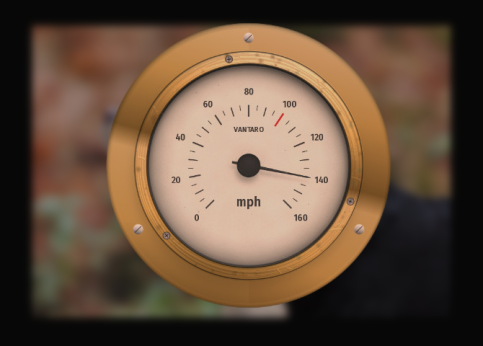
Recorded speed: 140 mph
